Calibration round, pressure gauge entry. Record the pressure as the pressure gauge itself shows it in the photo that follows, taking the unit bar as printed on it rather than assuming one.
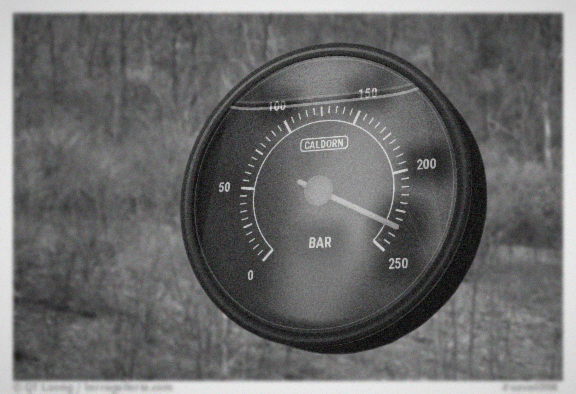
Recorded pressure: 235 bar
